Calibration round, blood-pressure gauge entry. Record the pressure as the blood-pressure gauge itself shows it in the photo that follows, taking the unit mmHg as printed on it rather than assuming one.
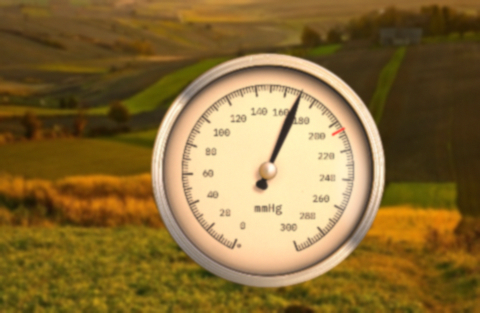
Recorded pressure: 170 mmHg
